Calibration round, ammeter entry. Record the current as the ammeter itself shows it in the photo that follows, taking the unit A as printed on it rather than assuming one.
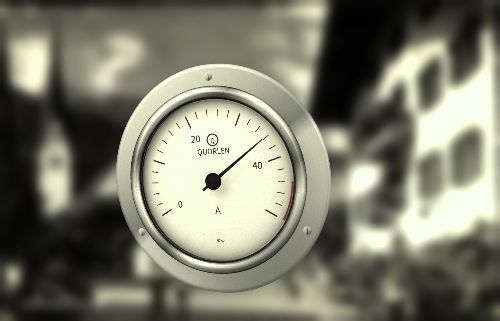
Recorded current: 36 A
